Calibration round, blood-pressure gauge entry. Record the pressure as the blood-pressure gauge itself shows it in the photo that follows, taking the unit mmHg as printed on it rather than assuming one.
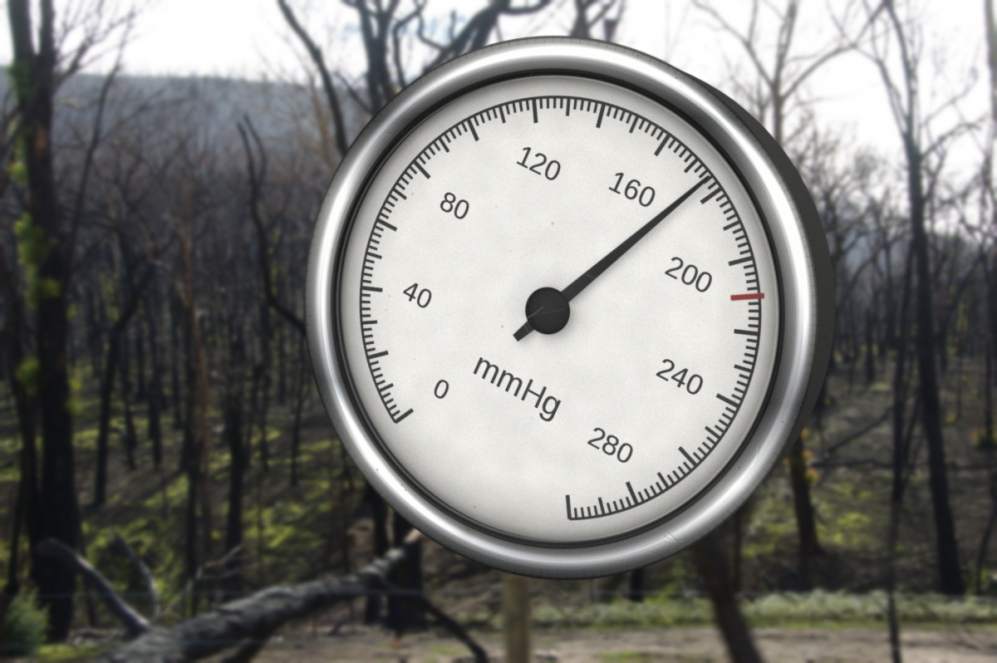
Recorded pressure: 176 mmHg
